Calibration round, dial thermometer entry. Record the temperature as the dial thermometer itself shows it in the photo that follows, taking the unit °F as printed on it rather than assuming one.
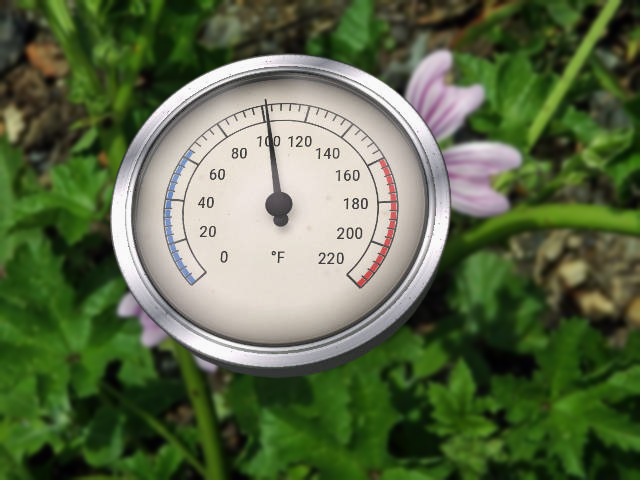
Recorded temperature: 102 °F
